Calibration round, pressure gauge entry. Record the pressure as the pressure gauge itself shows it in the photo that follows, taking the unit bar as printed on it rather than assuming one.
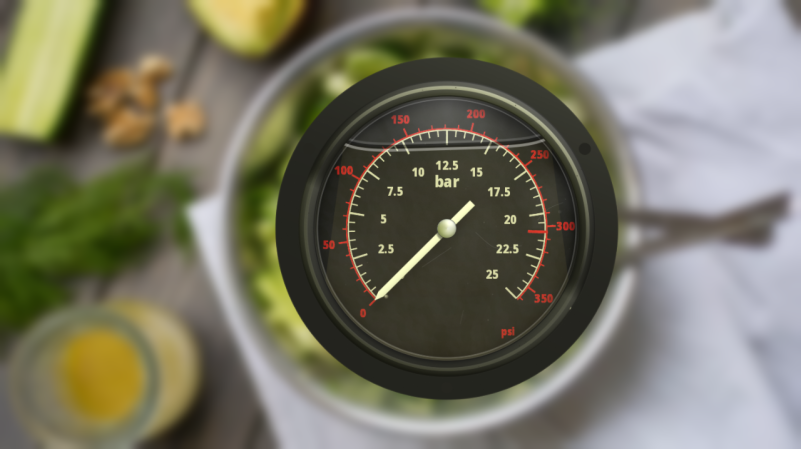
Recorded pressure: 0 bar
